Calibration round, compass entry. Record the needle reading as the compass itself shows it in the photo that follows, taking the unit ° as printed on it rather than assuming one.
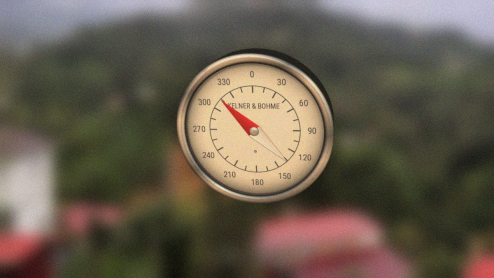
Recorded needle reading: 315 °
